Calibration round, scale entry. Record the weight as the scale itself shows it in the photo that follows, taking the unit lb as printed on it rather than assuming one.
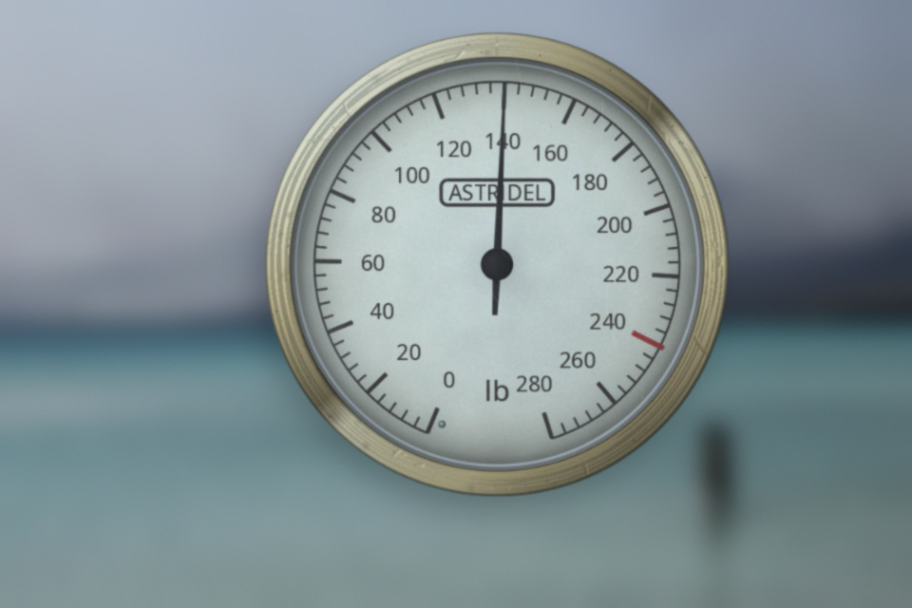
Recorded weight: 140 lb
